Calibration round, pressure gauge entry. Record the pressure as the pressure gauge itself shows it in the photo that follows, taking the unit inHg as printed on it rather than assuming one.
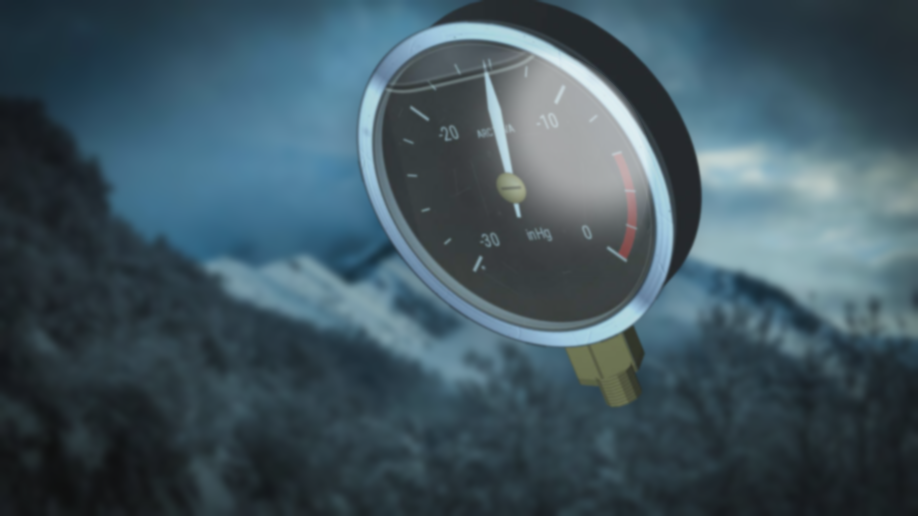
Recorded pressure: -14 inHg
